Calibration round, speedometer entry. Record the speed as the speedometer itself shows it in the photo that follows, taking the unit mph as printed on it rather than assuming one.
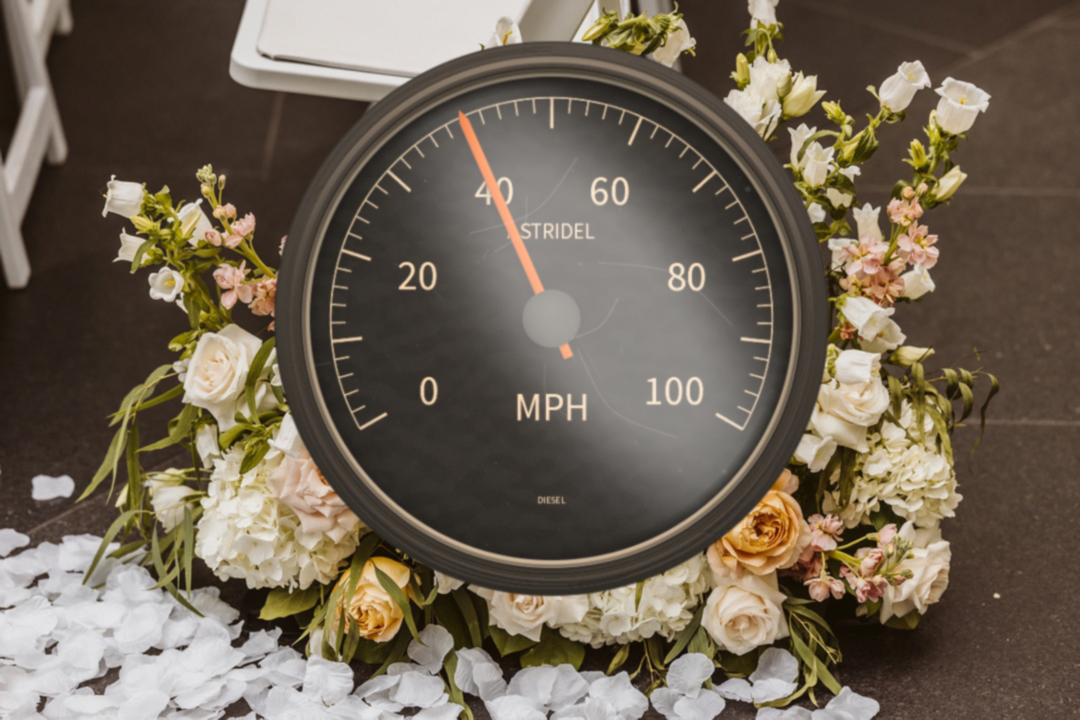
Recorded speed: 40 mph
